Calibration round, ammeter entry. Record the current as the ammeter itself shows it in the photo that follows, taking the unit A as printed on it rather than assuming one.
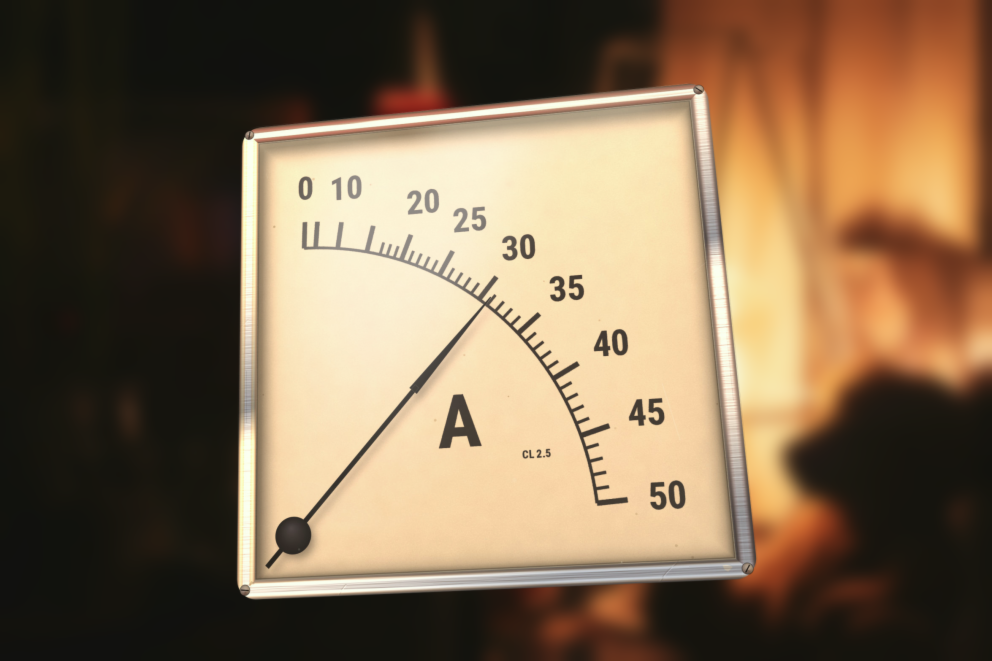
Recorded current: 31 A
